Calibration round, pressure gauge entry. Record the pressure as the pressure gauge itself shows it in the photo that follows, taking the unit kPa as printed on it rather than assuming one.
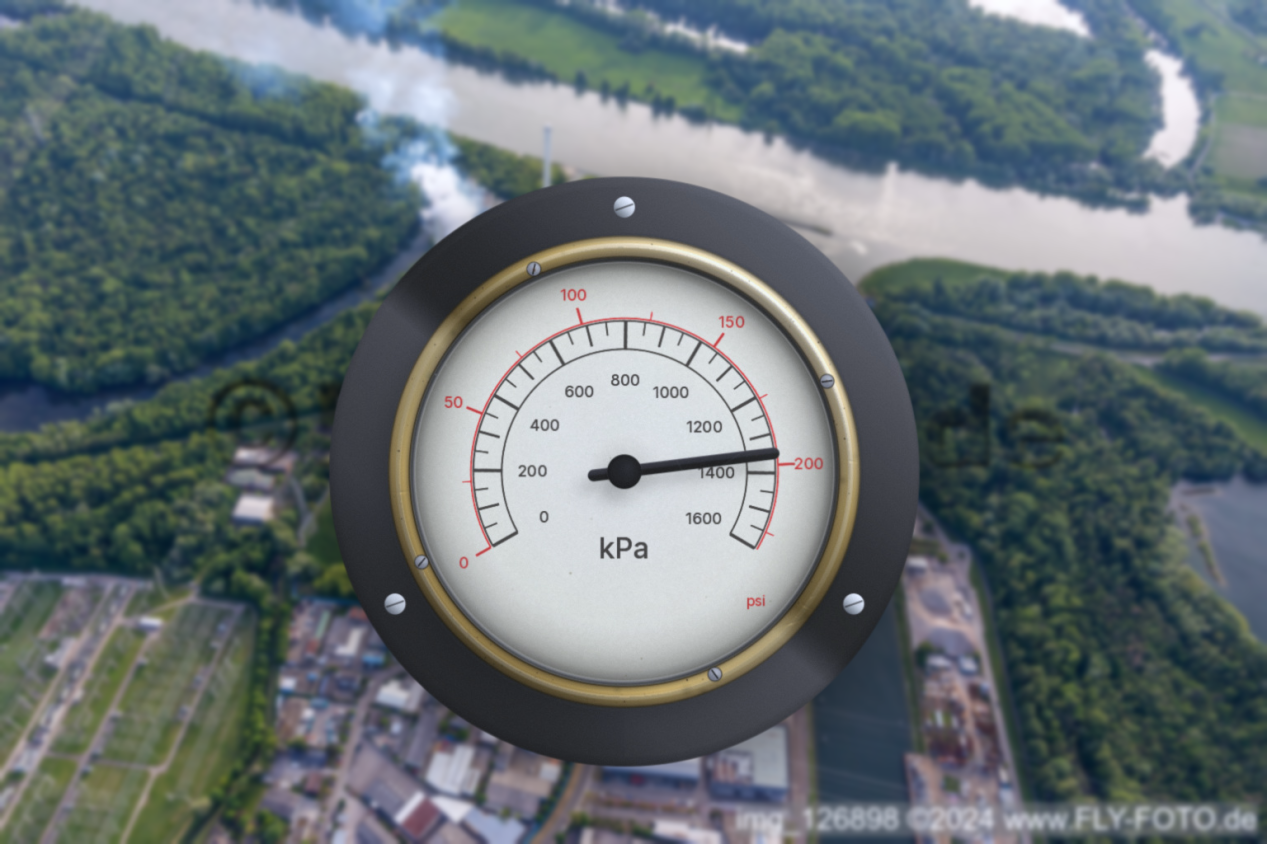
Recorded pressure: 1350 kPa
